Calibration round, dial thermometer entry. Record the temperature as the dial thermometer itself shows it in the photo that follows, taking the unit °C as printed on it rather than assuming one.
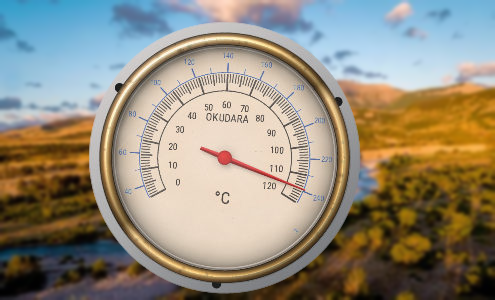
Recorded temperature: 115 °C
